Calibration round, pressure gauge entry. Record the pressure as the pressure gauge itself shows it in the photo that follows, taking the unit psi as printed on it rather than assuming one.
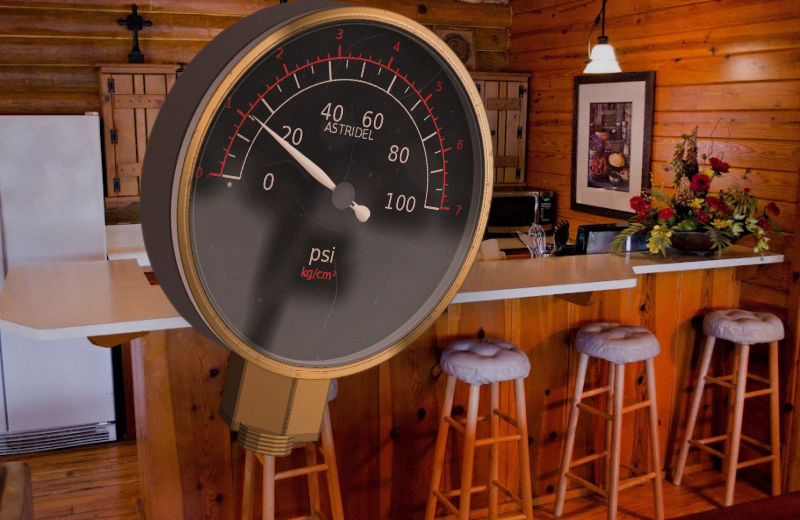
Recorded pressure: 15 psi
